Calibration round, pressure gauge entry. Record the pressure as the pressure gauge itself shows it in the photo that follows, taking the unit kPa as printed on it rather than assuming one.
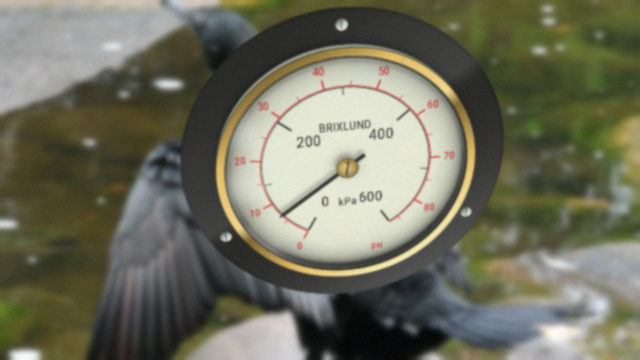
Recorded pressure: 50 kPa
